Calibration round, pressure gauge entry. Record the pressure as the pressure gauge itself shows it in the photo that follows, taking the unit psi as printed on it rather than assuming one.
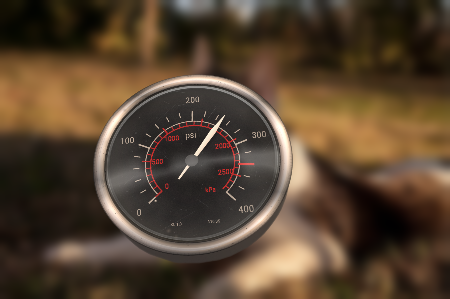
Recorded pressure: 250 psi
